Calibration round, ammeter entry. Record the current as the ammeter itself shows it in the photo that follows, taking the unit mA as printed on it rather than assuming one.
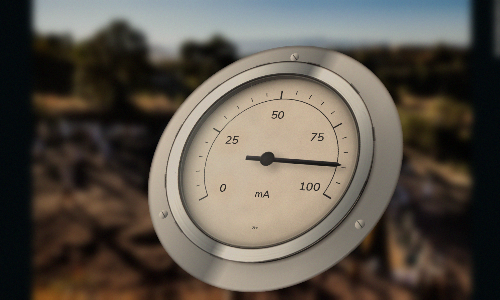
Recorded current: 90 mA
